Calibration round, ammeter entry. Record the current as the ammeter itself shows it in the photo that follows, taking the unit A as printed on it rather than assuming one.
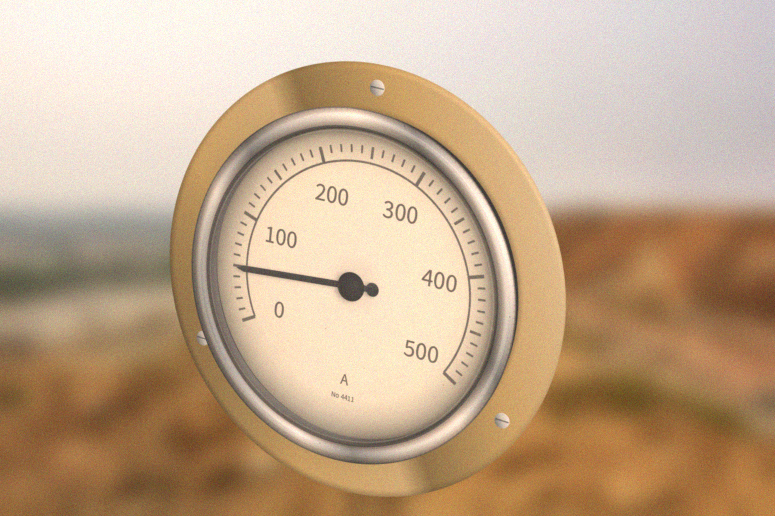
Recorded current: 50 A
